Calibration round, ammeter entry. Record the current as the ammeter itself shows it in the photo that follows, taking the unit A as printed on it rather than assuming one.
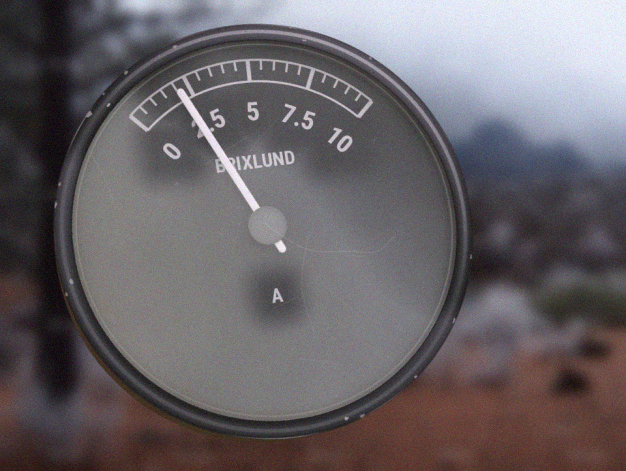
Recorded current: 2 A
